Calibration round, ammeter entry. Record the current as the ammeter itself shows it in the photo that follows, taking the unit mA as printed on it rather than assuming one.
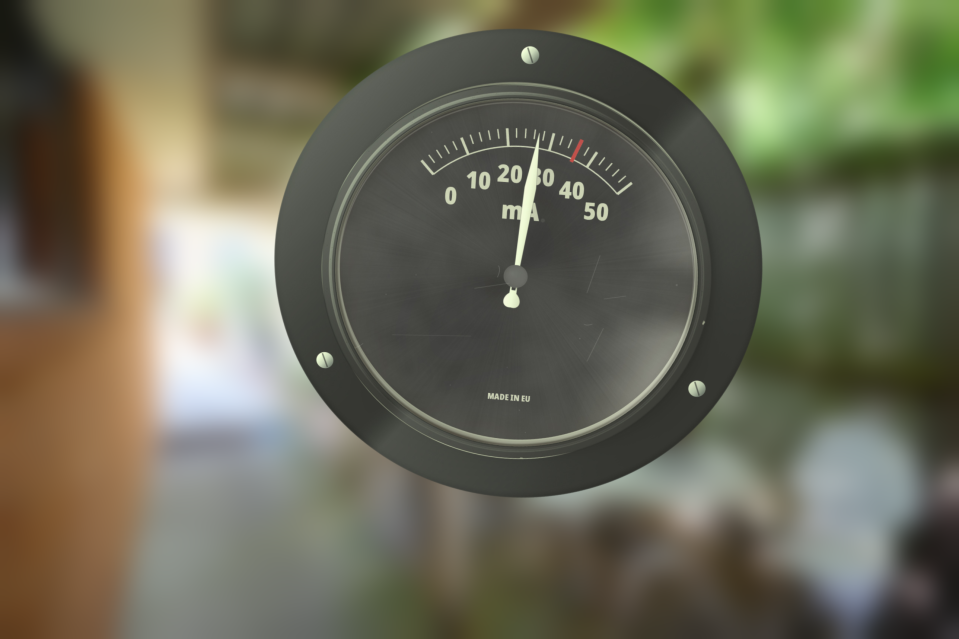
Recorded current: 27 mA
